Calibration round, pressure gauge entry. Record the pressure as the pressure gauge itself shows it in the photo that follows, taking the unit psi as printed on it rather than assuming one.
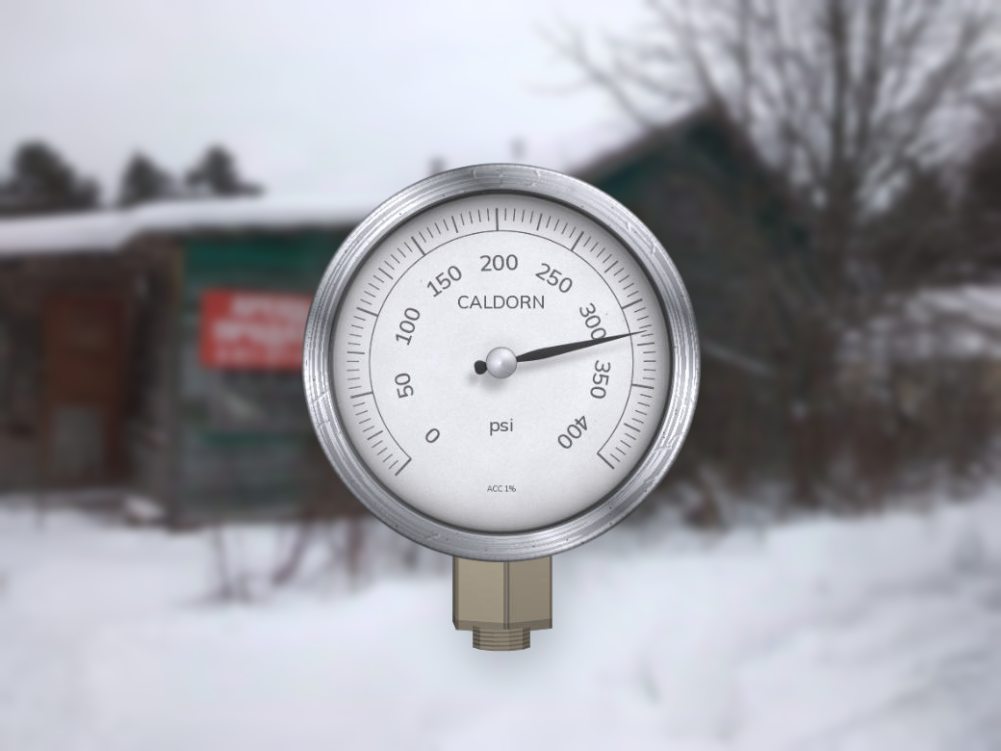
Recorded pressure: 317.5 psi
